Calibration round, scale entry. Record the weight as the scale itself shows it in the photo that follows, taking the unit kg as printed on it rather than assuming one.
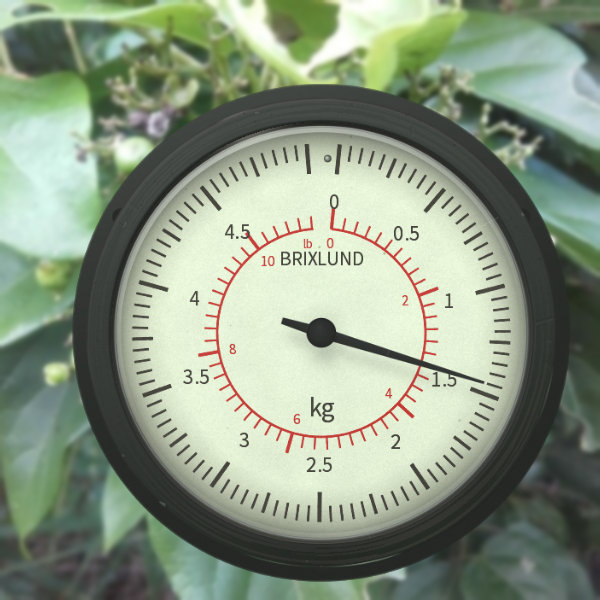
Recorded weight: 1.45 kg
